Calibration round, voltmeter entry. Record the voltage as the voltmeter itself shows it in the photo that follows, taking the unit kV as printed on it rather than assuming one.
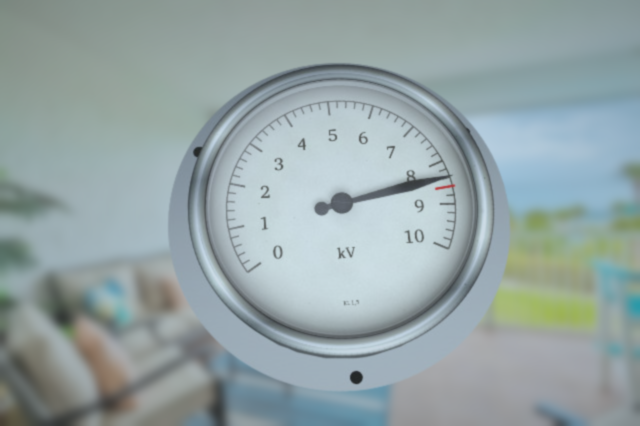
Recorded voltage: 8.4 kV
